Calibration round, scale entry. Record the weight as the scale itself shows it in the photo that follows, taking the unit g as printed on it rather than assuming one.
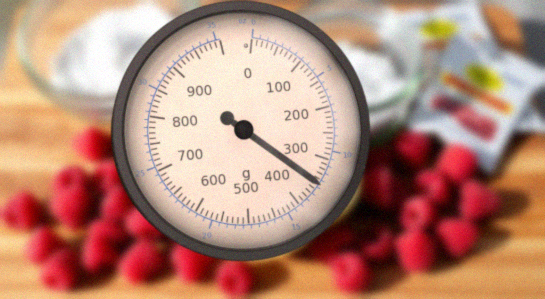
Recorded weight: 350 g
